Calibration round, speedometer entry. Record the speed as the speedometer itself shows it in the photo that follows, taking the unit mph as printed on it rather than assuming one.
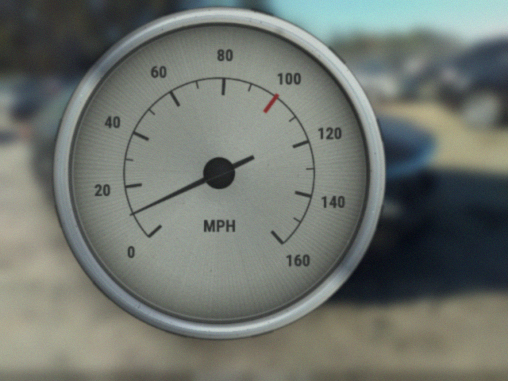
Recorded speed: 10 mph
